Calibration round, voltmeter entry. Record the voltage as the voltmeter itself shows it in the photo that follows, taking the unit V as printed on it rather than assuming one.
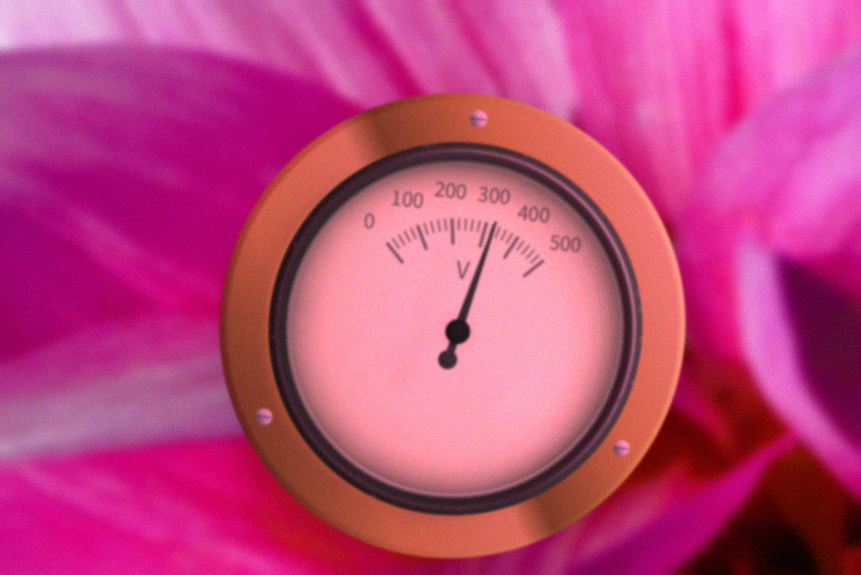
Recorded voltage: 320 V
